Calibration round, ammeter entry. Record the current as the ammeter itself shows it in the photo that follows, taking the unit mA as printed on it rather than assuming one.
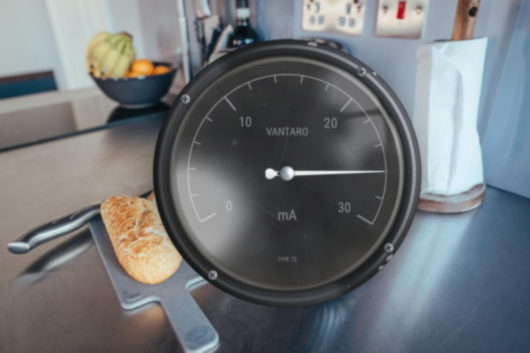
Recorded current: 26 mA
